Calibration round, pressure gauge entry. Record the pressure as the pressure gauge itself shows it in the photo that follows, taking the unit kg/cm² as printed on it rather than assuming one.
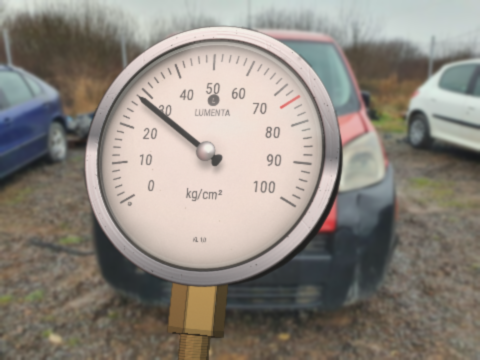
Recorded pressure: 28 kg/cm²
